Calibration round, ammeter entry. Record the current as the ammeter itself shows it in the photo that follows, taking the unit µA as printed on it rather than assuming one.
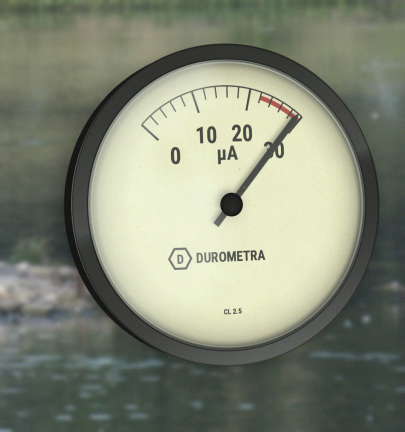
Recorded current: 29 µA
